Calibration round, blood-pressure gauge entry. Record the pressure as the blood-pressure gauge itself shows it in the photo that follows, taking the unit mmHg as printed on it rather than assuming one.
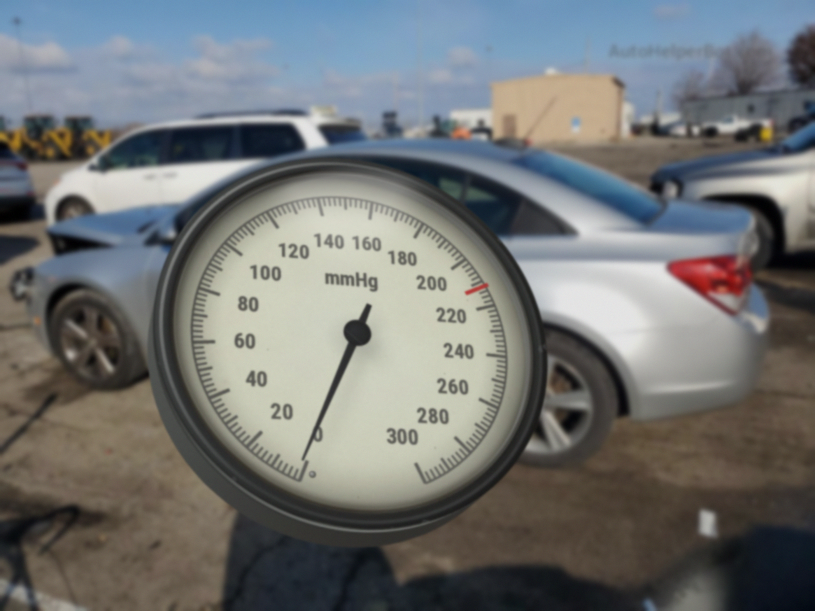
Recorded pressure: 2 mmHg
